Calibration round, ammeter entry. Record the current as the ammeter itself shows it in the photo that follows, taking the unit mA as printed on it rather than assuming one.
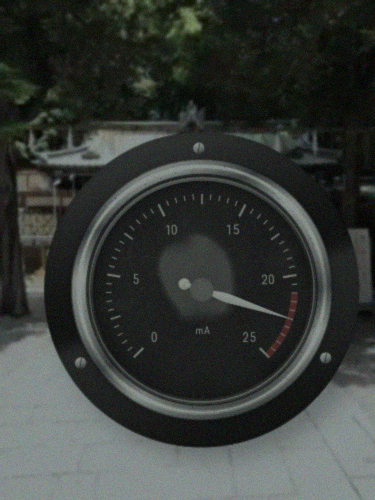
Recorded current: 22.5 mA
